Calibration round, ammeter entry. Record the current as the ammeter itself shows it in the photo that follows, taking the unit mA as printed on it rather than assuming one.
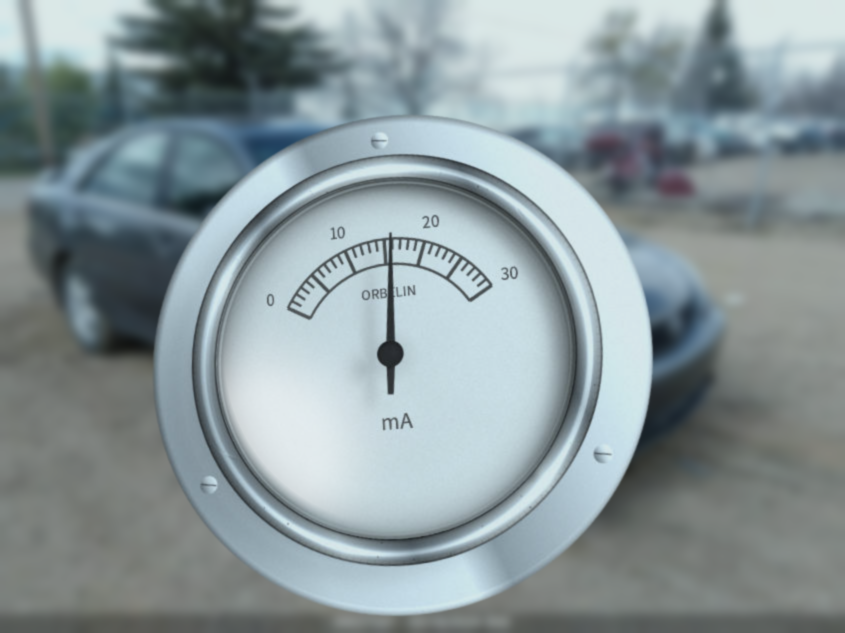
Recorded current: 16 mA
